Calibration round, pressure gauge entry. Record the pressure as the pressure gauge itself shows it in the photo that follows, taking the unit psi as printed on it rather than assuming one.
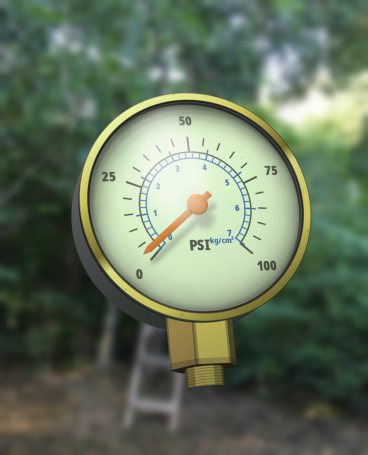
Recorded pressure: 2.5 psi
